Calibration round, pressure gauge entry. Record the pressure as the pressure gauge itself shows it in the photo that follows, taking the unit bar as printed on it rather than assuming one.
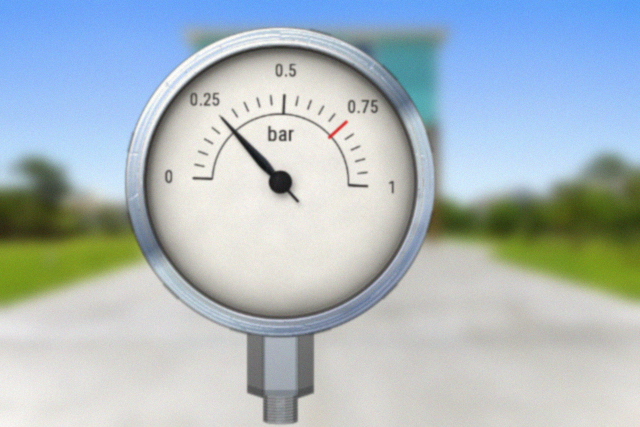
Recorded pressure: 0.25 bar
